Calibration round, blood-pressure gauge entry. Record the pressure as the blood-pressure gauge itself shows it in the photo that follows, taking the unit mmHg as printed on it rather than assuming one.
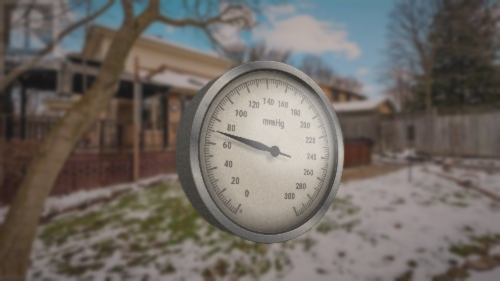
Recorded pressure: 70 mmHg
